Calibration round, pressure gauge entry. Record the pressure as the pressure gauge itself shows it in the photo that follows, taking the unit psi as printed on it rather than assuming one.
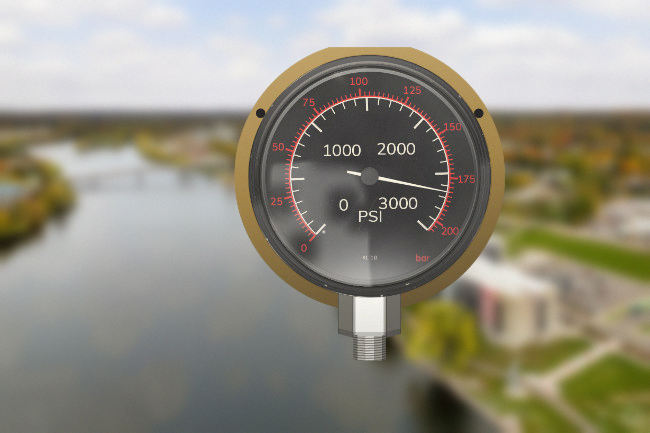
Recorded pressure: 2650 psi
